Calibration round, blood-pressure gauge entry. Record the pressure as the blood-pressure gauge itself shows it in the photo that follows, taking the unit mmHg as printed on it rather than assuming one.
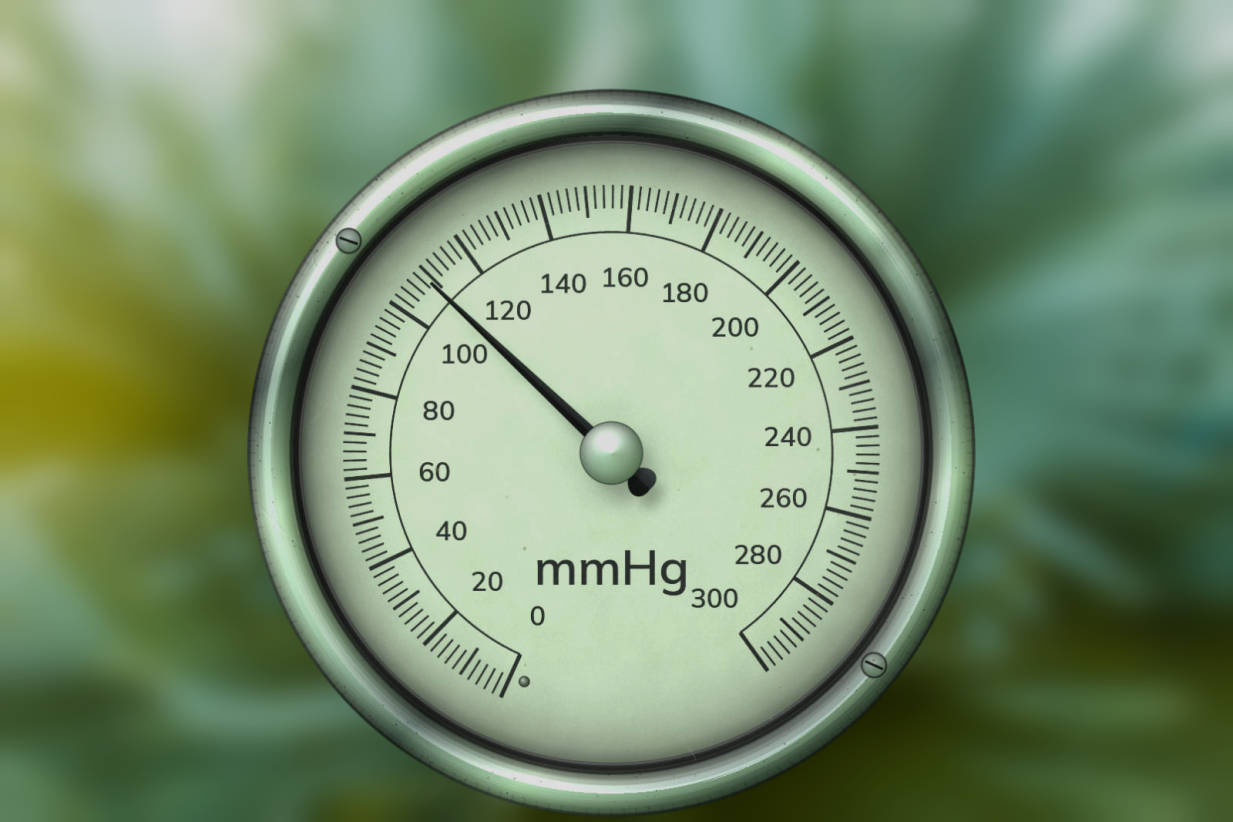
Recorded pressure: 109 mmHg
